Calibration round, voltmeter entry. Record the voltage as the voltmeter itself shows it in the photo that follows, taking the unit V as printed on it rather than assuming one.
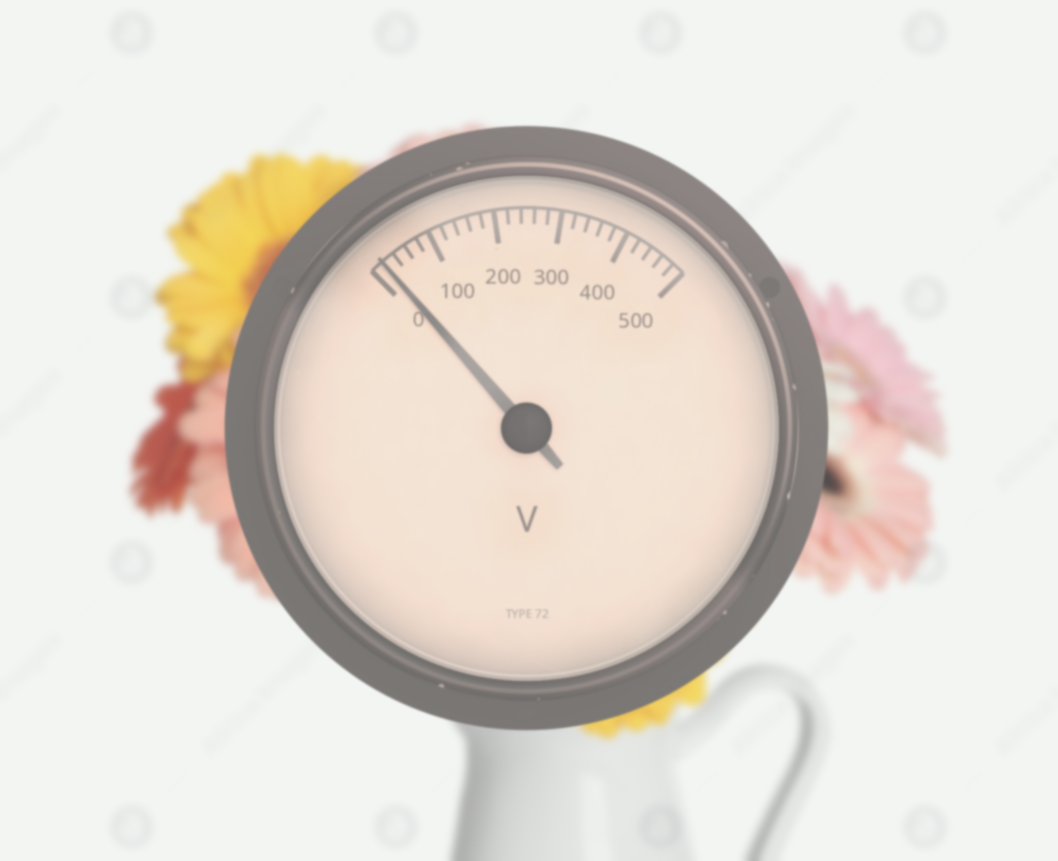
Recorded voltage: 20 V
